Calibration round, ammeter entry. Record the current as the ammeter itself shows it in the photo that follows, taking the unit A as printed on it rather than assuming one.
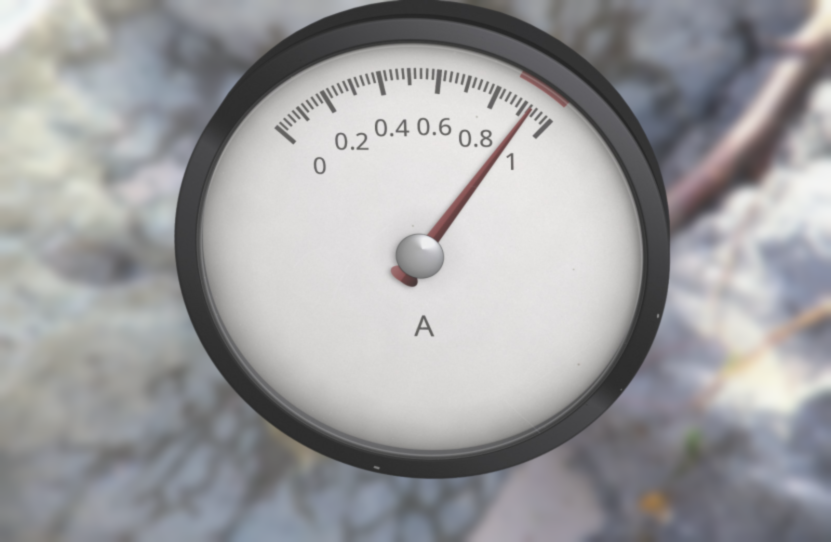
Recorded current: 0.92 A
